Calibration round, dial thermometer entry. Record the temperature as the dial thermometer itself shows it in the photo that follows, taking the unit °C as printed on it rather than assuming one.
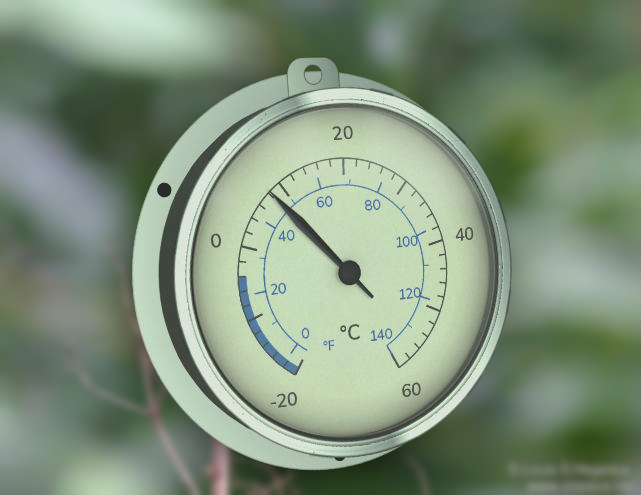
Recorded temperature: 8 °C
